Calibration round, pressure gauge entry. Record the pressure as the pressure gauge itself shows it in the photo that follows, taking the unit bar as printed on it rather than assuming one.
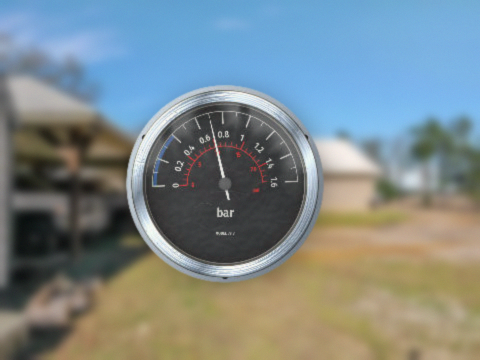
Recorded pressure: 0.7 bar
